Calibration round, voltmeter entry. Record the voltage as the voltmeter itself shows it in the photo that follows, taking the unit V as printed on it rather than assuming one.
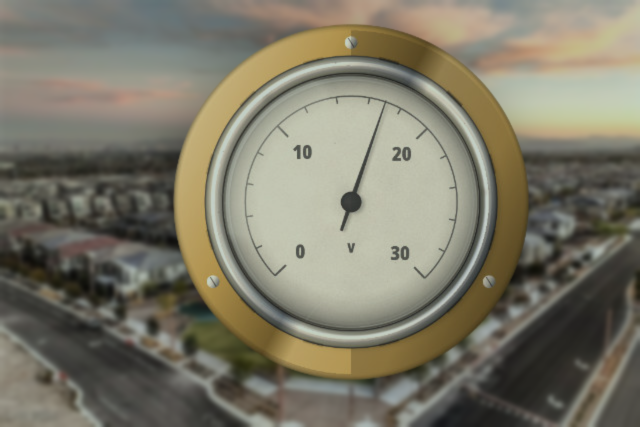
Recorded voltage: 17 V
